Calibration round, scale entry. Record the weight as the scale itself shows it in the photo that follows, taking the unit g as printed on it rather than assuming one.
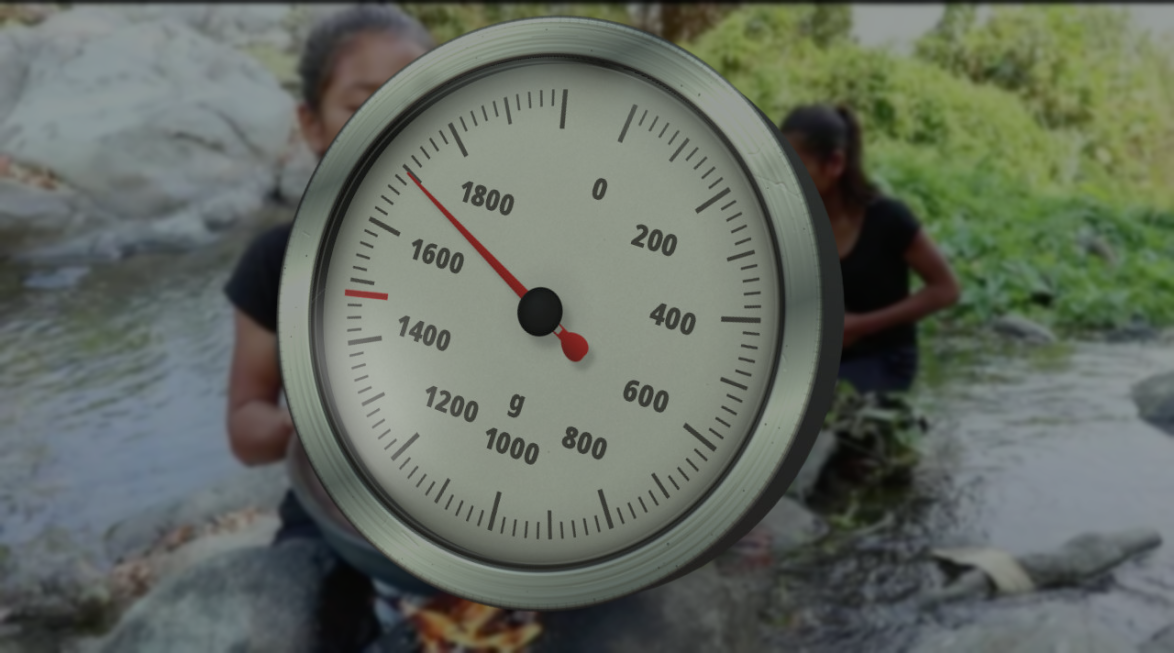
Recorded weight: 1700 g
